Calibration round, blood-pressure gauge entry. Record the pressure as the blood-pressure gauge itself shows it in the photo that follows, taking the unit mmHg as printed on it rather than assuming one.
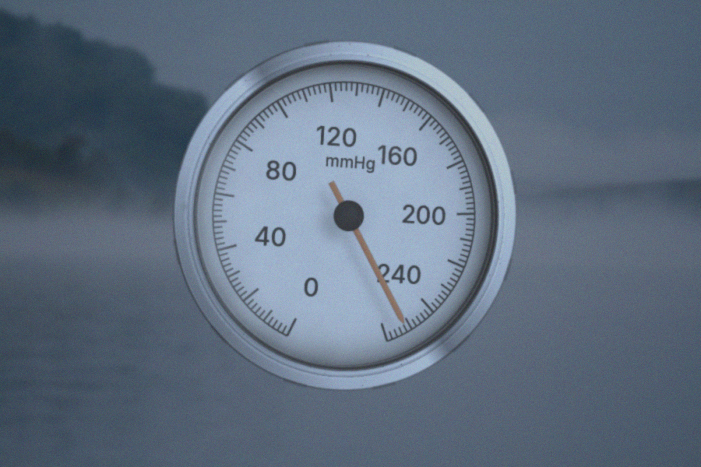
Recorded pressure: 252 mmHg
